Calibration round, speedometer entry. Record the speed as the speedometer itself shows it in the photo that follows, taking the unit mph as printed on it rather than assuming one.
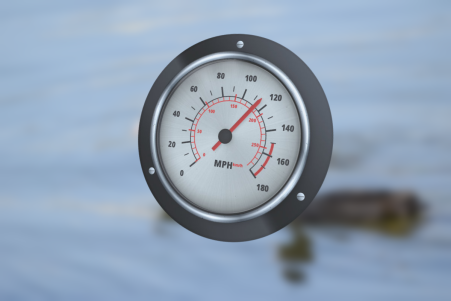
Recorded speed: 115 mph
